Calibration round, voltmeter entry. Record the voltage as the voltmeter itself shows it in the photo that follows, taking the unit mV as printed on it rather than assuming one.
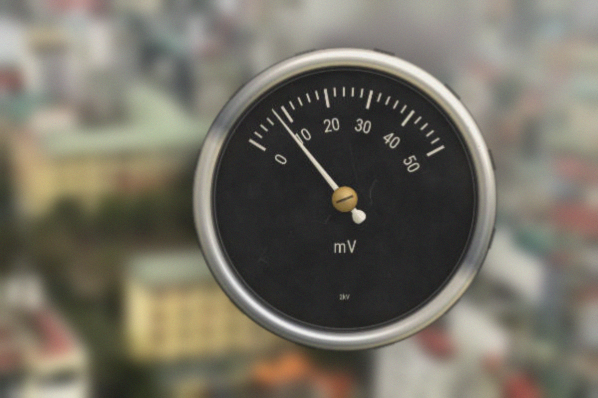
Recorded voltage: 8 mV
